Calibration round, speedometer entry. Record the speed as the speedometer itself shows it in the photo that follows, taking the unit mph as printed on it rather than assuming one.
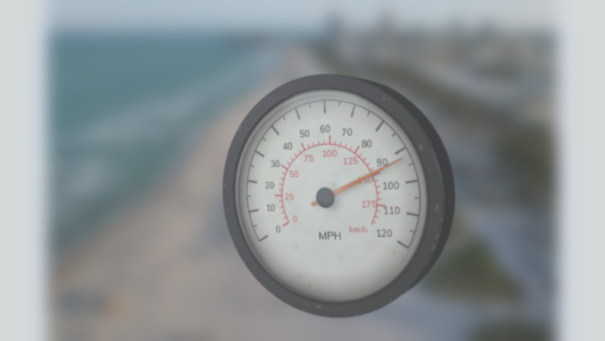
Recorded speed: 92.5 mph
